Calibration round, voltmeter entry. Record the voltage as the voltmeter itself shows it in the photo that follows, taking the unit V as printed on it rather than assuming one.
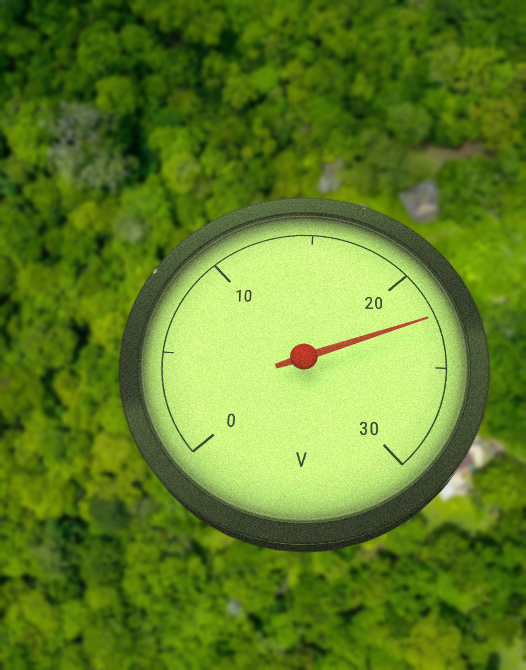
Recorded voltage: 22.5 V
